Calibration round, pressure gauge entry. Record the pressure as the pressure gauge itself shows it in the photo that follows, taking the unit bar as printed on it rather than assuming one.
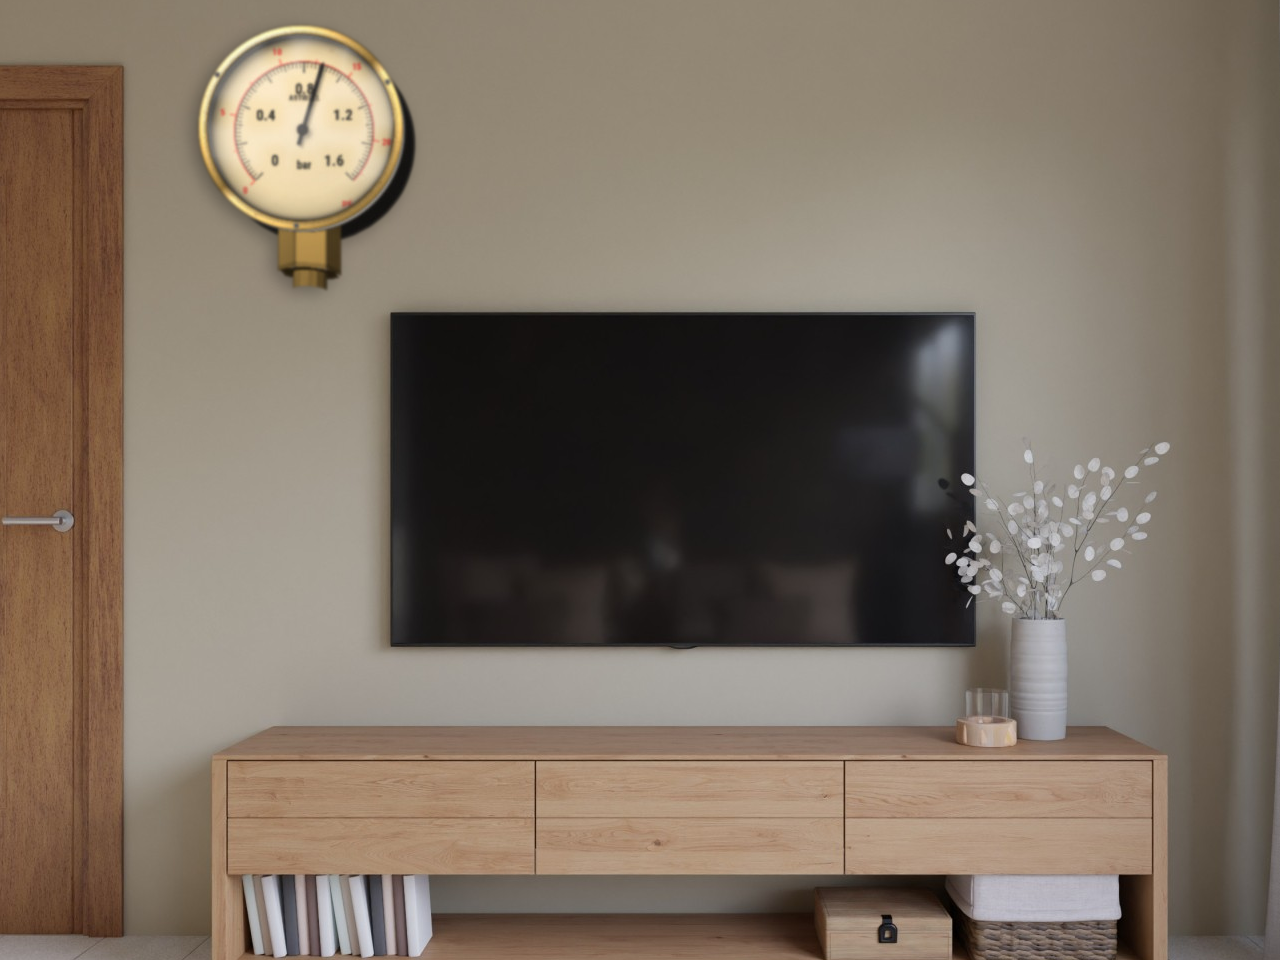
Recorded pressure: 0.9 bar
